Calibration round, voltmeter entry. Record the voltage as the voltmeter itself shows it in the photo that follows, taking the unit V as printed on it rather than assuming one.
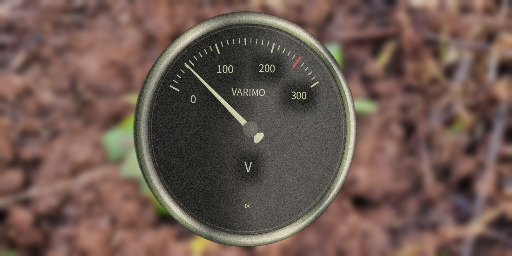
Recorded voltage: 40 V
